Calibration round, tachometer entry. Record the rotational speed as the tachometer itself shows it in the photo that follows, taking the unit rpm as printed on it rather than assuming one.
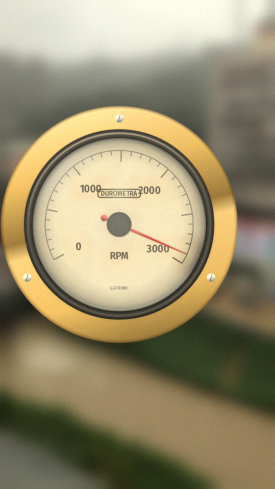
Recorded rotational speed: 2900 rpm
